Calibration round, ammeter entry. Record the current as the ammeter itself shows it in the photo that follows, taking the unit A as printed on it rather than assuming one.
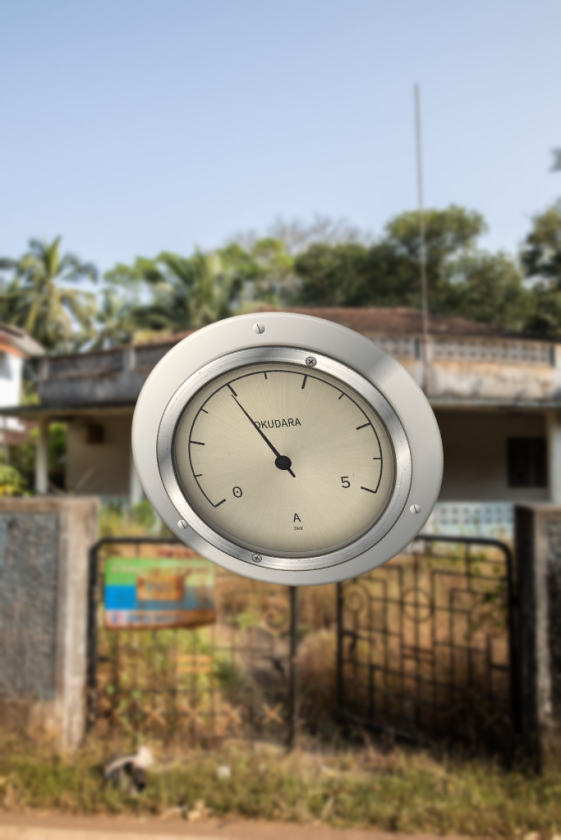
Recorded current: 2 A
